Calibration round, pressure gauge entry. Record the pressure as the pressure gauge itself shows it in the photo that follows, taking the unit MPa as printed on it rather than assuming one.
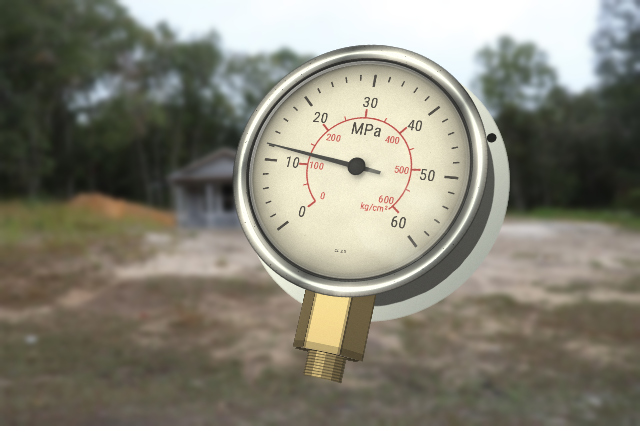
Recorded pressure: 12 MPa
